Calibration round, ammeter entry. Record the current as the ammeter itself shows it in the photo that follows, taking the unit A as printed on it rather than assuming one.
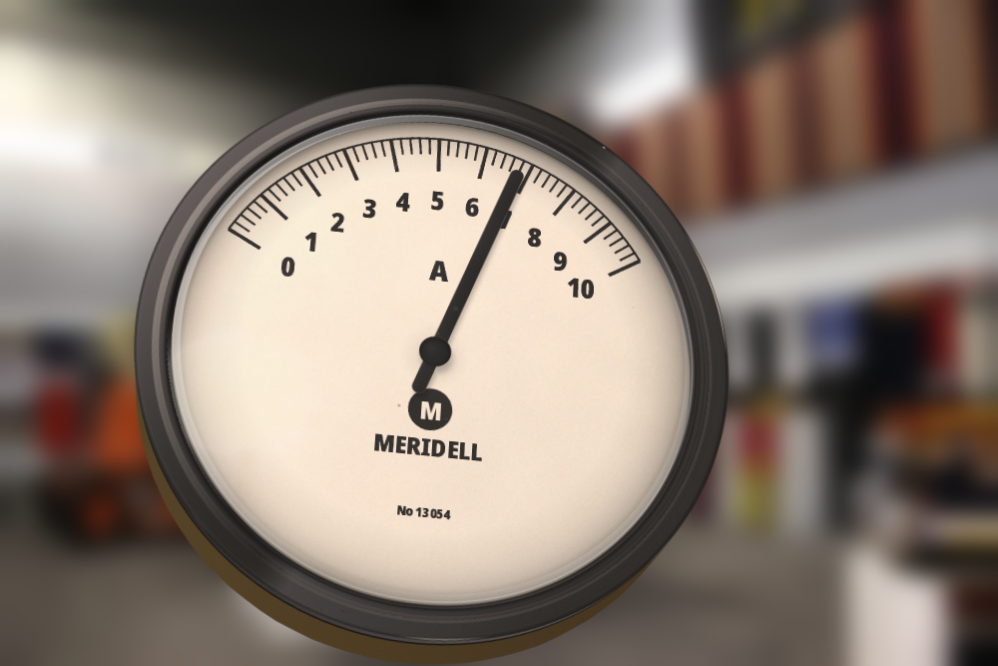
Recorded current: 6.8 A
